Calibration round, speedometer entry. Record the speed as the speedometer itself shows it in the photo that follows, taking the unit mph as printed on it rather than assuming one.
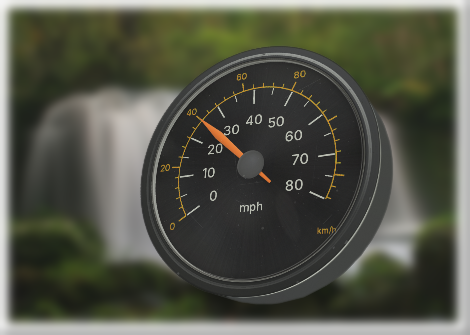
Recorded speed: 25 mph
